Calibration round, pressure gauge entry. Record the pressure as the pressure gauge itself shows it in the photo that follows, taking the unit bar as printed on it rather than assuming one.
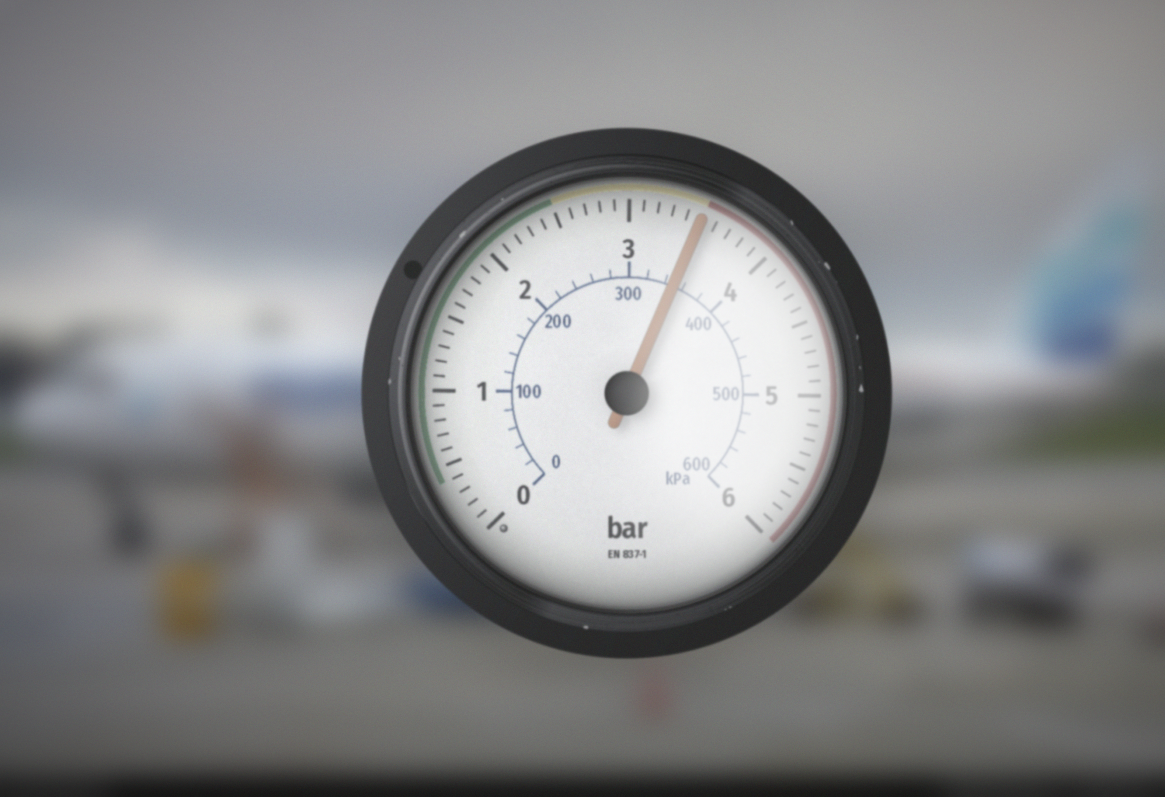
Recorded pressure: 3.5 bar
